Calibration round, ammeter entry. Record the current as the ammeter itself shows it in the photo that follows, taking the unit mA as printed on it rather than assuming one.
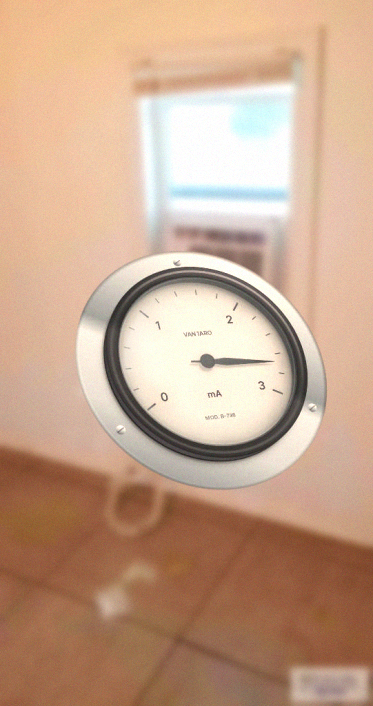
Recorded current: 2.7 mA
